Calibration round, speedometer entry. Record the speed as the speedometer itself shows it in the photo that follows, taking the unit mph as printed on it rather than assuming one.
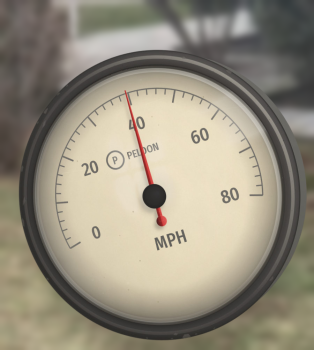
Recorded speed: 40 mph
